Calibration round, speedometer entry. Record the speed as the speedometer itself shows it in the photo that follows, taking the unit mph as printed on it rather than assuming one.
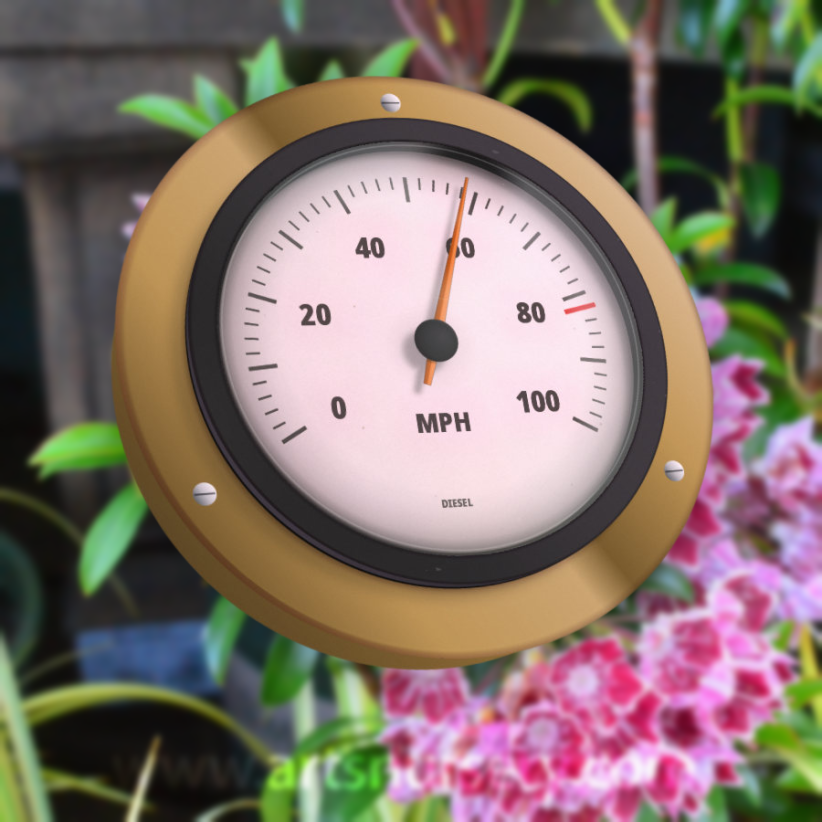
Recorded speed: 58 mph
